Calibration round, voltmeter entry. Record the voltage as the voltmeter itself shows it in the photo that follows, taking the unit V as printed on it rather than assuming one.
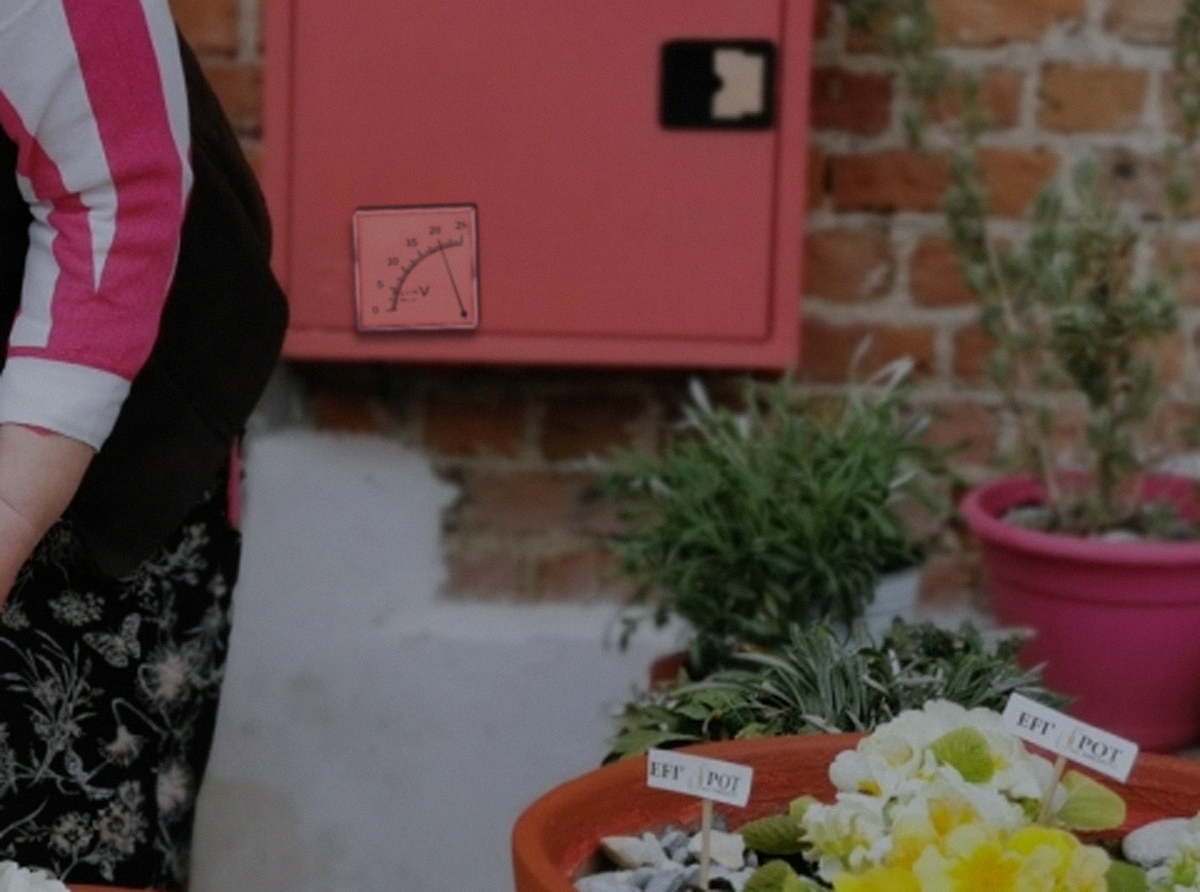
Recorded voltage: 20 V
